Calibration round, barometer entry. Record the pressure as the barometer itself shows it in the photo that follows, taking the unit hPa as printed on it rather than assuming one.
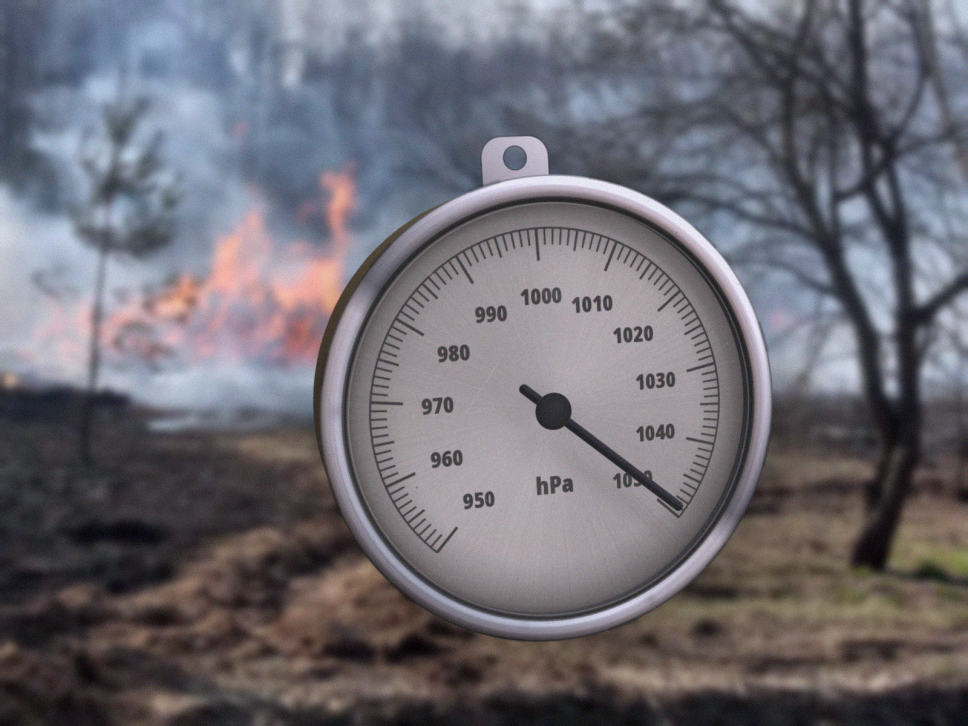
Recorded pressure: 1049 hPa
